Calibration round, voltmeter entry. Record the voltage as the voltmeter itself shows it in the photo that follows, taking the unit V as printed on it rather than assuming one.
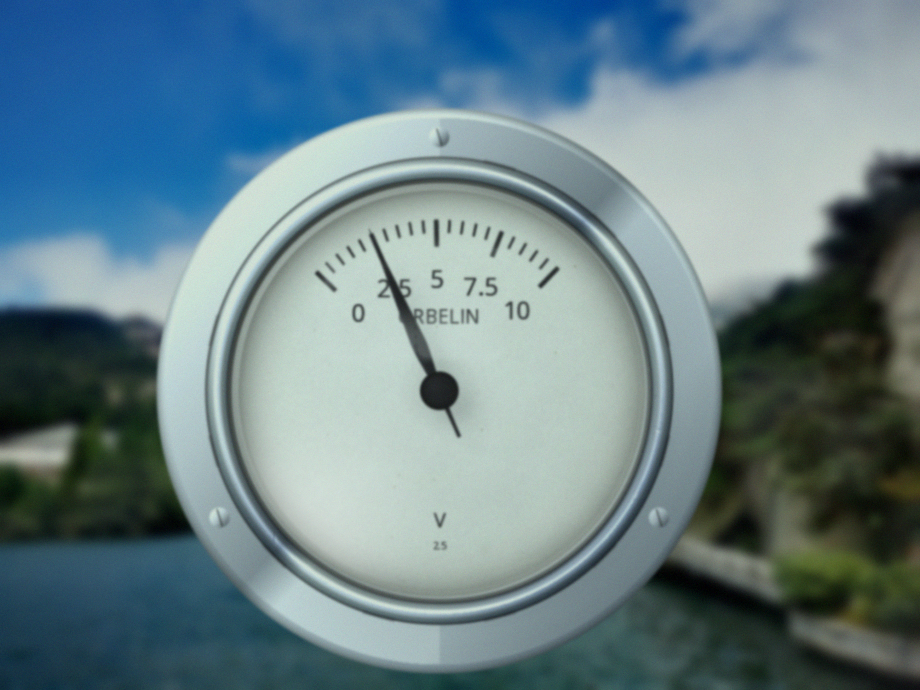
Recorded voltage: 2.5 V
